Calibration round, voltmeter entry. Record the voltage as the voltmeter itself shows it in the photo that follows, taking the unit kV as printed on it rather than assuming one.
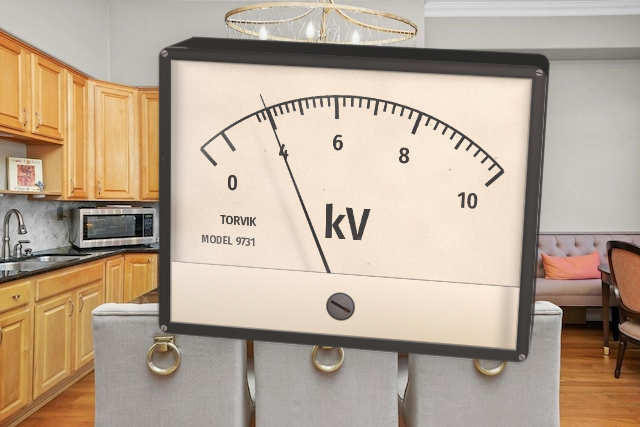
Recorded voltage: 4 kV
